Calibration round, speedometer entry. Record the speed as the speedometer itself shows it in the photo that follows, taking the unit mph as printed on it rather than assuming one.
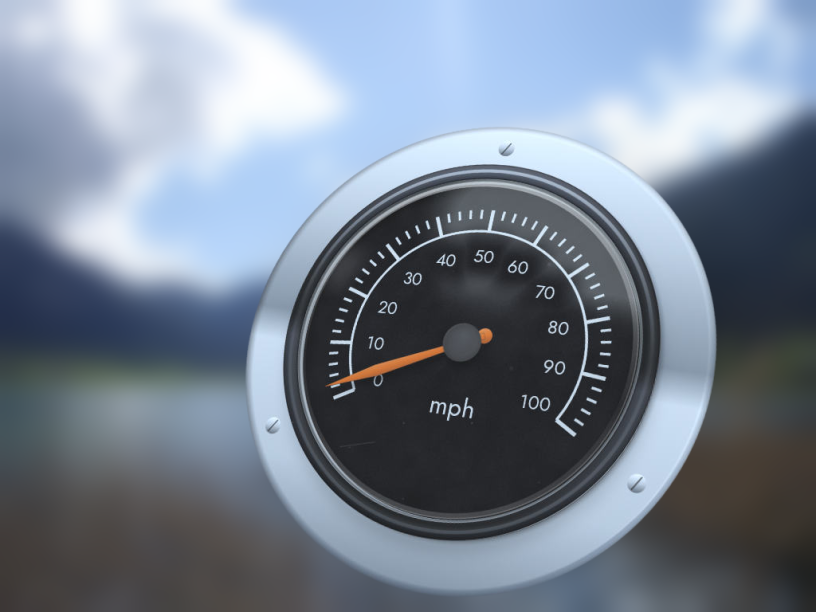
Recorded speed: 2 mph
